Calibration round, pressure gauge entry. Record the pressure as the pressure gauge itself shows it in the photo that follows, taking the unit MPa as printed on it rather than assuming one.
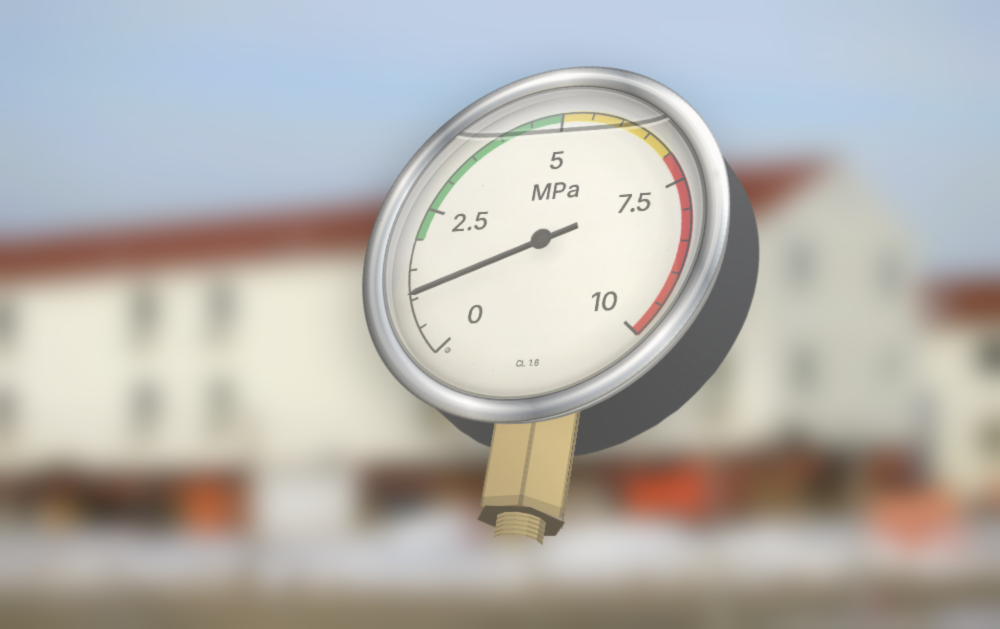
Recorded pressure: 1 MPa
